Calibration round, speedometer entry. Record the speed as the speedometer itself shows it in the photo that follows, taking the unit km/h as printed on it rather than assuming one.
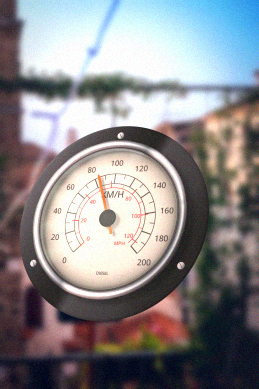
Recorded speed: 85 km/h
